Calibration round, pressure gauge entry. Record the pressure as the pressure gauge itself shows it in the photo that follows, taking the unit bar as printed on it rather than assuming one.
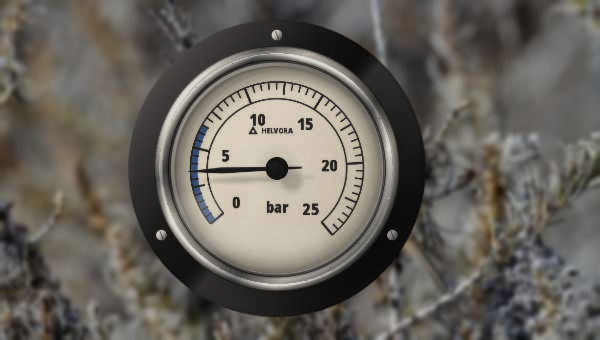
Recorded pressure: 3.5 bar
